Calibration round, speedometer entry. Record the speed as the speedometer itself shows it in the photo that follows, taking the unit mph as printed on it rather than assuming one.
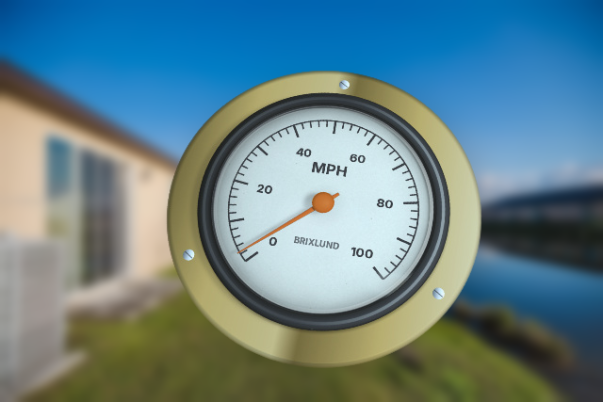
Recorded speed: 2 mph
